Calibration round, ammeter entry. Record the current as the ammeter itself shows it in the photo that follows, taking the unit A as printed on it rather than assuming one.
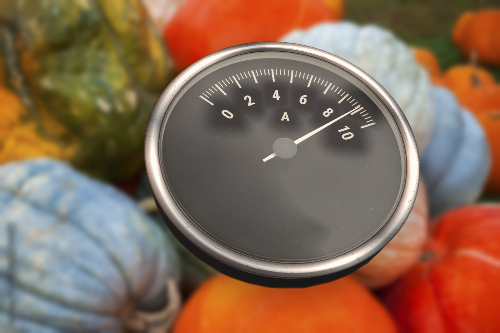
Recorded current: 9 A
